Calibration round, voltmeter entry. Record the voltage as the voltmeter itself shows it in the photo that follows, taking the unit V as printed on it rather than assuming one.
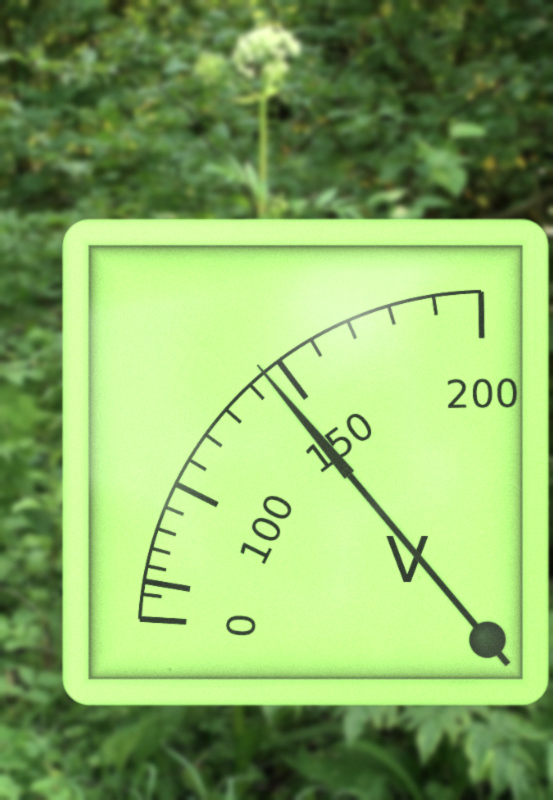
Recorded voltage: 145 V
